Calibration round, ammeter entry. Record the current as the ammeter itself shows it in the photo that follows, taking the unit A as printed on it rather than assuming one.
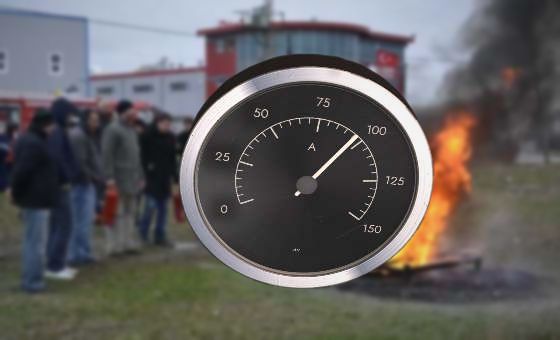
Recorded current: 95 A
